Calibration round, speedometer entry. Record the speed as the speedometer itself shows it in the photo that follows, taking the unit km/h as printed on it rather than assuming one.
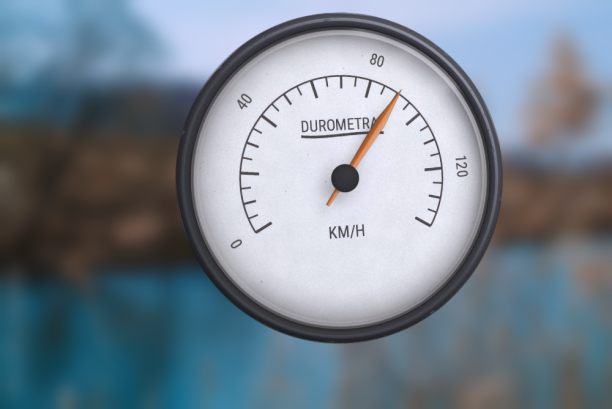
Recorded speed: 90 km/h
